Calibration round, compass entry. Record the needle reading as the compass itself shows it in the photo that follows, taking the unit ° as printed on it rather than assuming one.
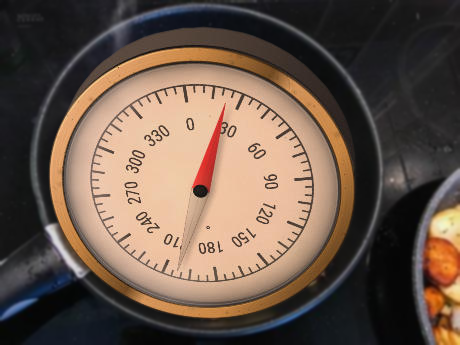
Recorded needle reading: 22.5 °
